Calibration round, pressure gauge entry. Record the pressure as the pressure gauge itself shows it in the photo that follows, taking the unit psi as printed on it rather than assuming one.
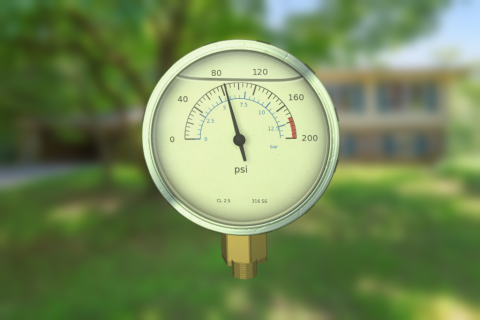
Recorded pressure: 85 psi
